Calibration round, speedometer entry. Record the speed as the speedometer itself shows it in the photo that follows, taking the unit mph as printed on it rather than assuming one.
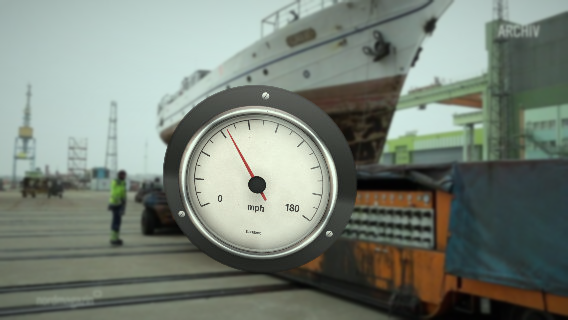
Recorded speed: 65 mph
